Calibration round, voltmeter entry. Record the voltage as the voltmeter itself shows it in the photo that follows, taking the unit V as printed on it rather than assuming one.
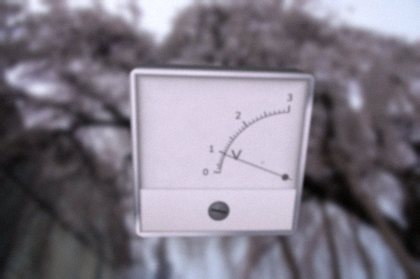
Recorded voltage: 1 V
